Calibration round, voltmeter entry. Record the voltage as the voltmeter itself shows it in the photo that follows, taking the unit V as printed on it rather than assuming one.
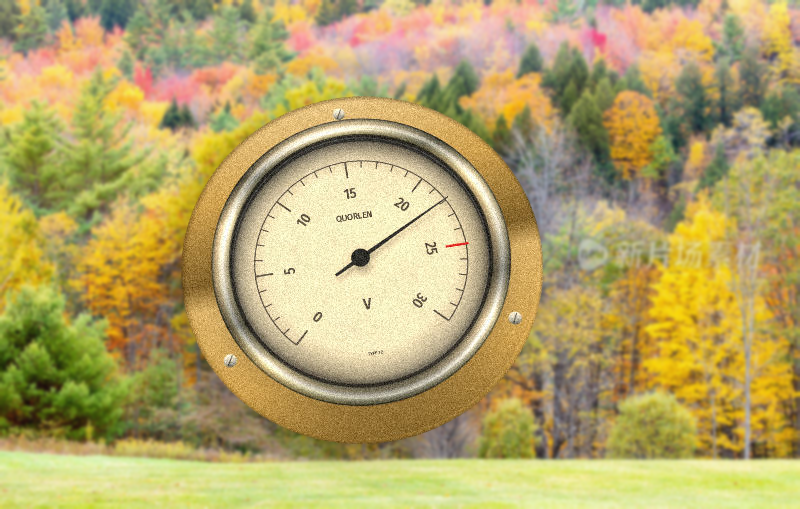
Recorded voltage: 22 V
